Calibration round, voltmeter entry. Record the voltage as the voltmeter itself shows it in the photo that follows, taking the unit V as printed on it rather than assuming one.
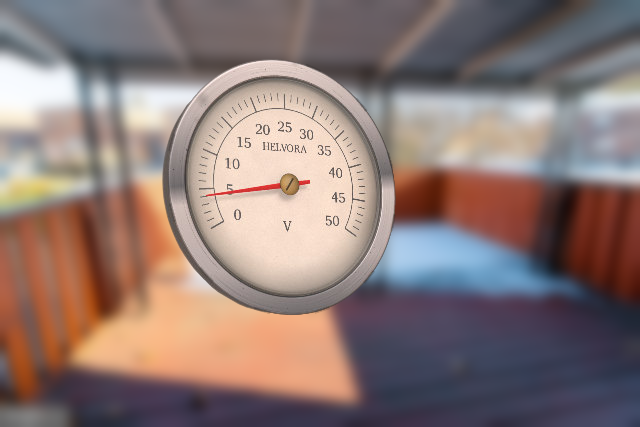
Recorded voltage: 4 V
